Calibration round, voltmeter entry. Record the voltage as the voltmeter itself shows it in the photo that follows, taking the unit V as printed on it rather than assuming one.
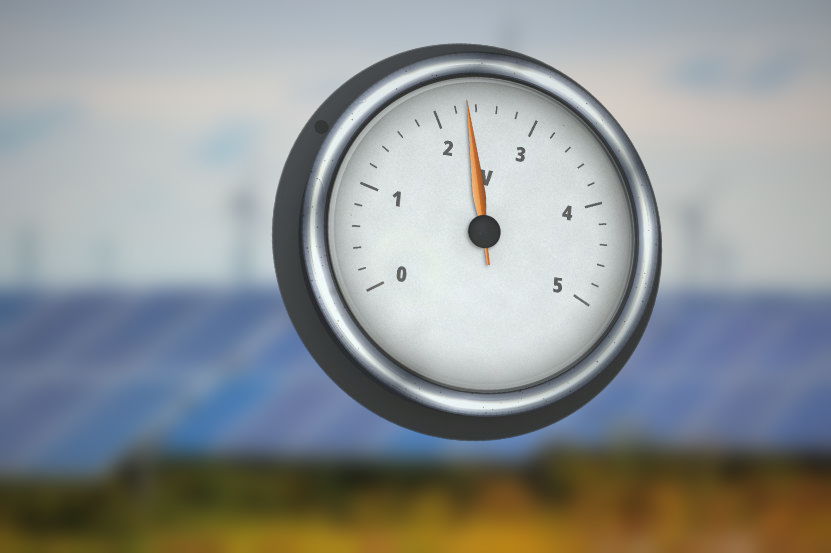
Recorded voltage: 2.3 V
